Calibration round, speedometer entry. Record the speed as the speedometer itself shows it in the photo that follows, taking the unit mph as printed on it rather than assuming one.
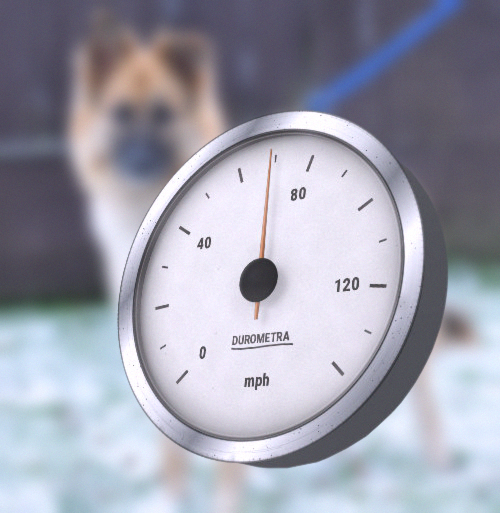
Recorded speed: 70 mph
